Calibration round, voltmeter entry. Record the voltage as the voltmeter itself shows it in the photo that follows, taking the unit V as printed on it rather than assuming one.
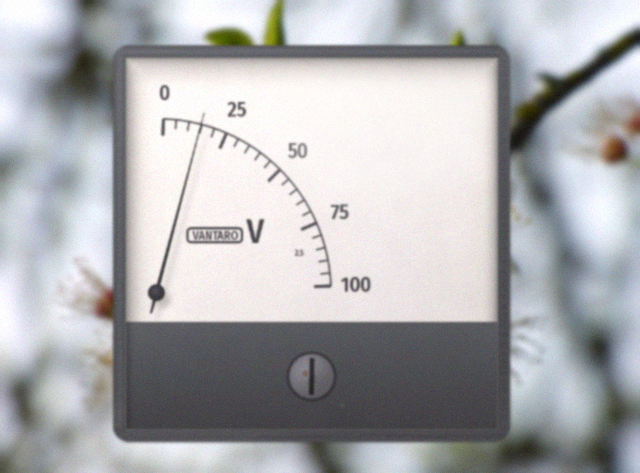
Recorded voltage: 15 V
